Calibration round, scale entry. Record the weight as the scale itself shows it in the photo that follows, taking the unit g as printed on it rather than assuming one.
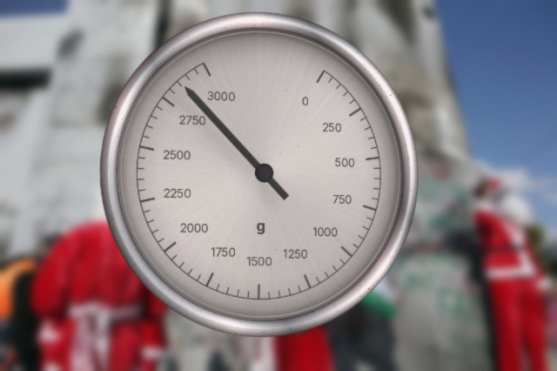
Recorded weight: 2850 g
